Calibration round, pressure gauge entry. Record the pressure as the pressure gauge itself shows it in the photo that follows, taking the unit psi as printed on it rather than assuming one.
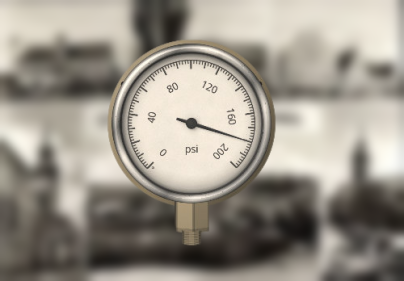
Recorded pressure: 180 psi
